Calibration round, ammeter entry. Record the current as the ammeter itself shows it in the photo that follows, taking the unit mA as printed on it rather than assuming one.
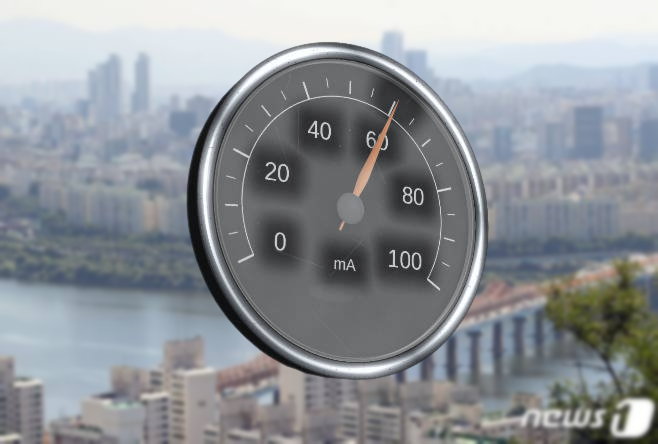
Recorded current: 60 mA
